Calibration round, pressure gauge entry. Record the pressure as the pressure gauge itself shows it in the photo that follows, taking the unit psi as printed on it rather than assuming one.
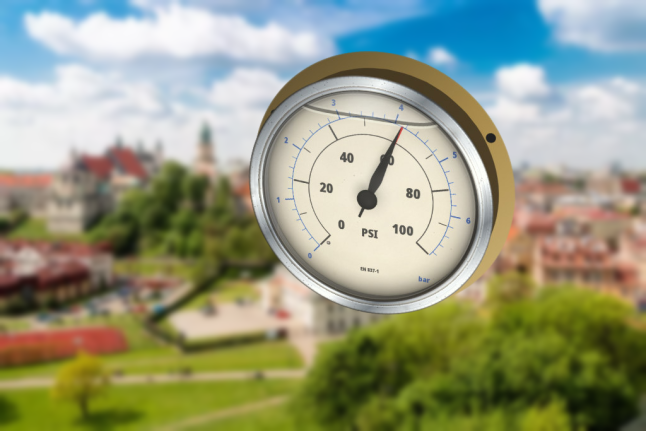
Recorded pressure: 60 psi
